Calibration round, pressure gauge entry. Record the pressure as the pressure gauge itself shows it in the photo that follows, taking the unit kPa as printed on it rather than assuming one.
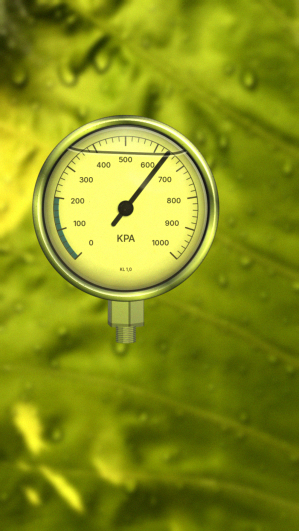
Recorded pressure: 640 kPa
